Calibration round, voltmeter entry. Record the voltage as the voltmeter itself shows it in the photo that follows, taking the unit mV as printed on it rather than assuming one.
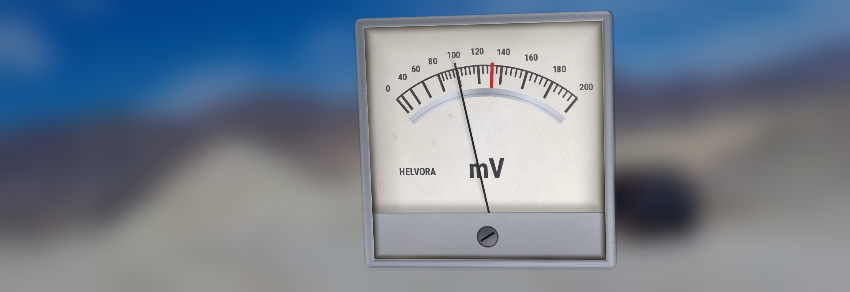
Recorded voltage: 100 mV
